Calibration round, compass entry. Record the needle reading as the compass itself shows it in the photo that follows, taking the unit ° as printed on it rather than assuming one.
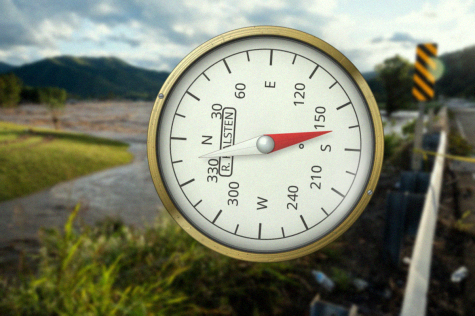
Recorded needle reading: 165 °
